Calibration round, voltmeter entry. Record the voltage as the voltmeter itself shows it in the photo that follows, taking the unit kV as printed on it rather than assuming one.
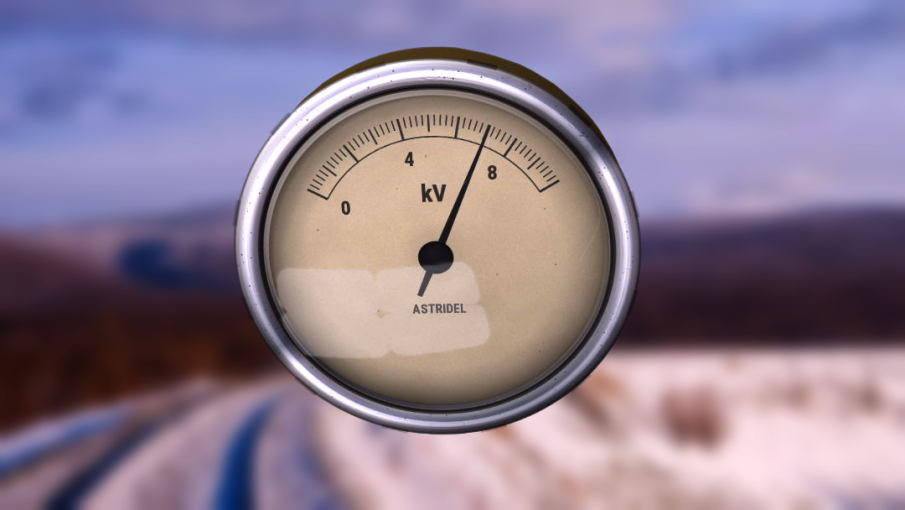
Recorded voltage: 7 kV
